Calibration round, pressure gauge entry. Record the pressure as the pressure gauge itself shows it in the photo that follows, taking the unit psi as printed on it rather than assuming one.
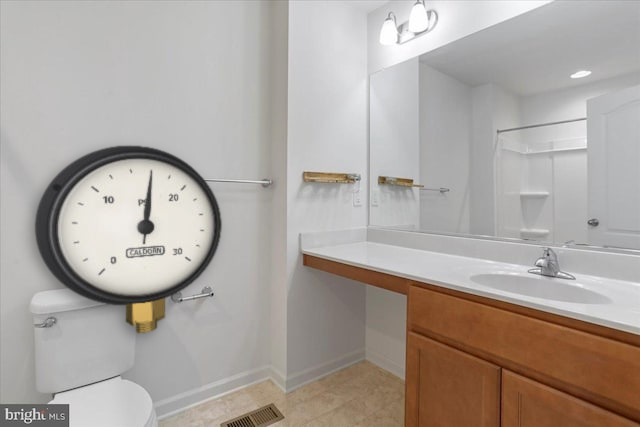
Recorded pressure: 16 psi
